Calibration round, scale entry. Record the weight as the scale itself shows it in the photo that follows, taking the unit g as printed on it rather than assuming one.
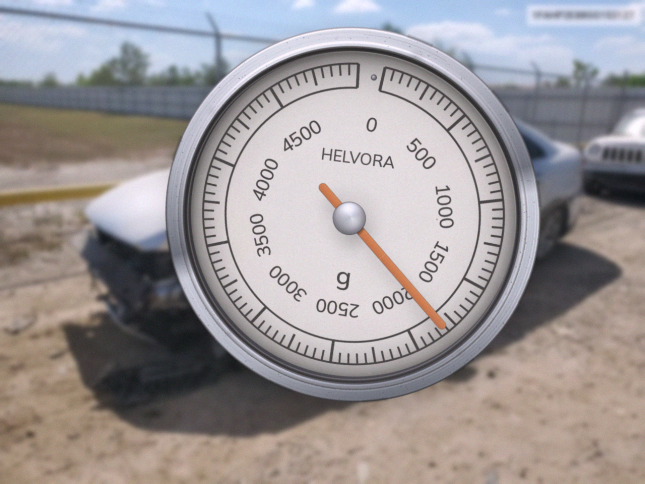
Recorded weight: 1800 g
